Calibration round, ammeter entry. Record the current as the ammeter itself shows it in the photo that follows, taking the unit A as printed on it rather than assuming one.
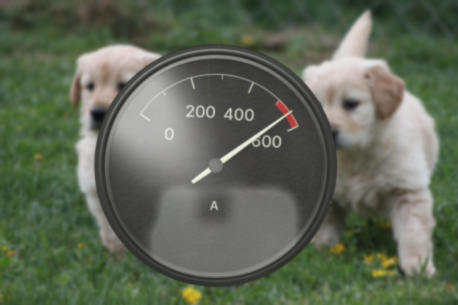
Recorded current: 550 A
